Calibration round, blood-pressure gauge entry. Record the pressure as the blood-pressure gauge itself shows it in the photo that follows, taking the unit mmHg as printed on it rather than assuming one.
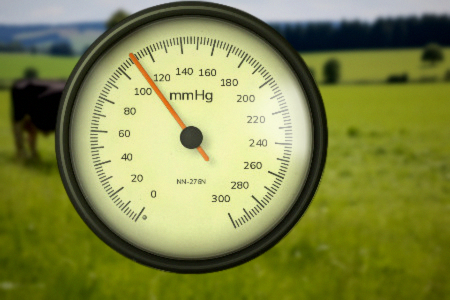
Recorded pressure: 110 mmHg
